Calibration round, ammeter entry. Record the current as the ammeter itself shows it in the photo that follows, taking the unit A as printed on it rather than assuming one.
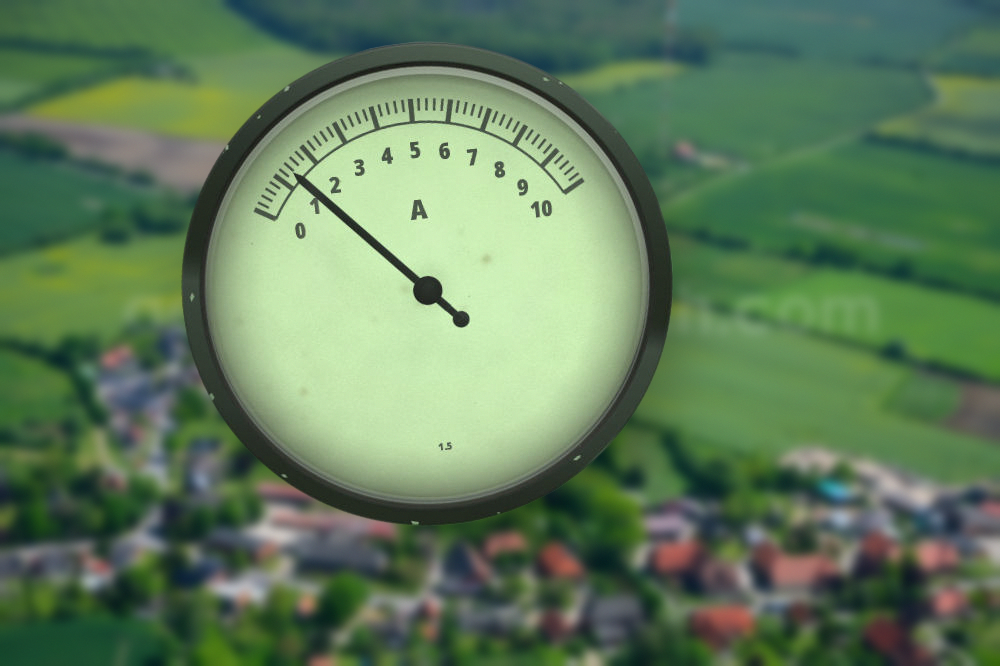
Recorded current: 1.4 A
